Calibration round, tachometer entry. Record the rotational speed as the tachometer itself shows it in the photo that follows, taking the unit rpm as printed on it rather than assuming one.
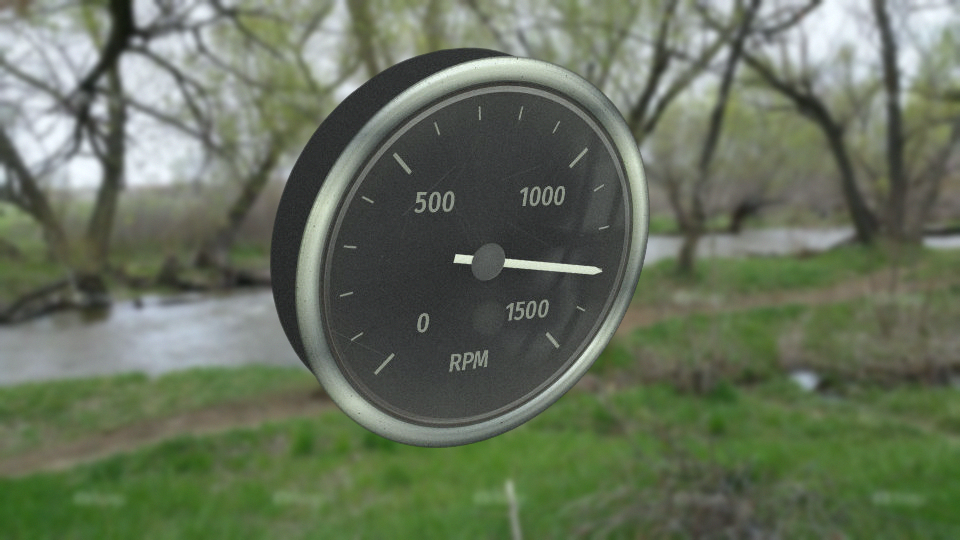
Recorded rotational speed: 1300 rpm
